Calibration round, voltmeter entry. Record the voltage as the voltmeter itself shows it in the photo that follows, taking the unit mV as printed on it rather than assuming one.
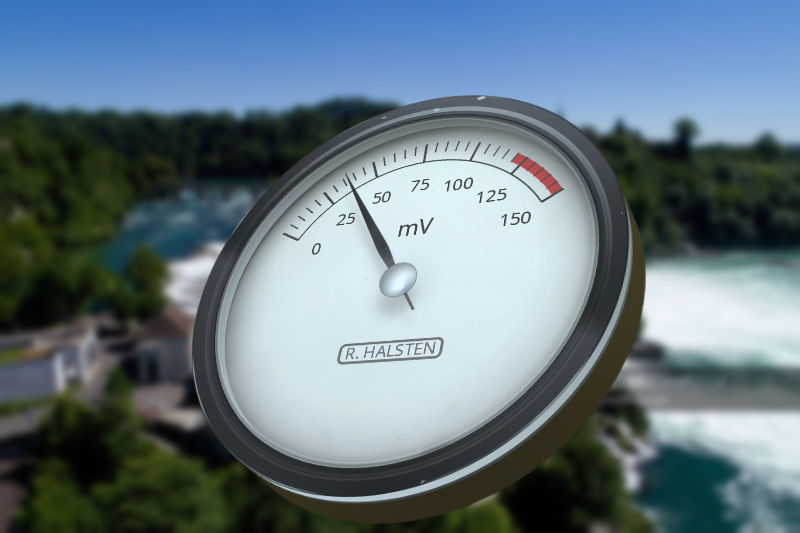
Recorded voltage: 37.5 mV
